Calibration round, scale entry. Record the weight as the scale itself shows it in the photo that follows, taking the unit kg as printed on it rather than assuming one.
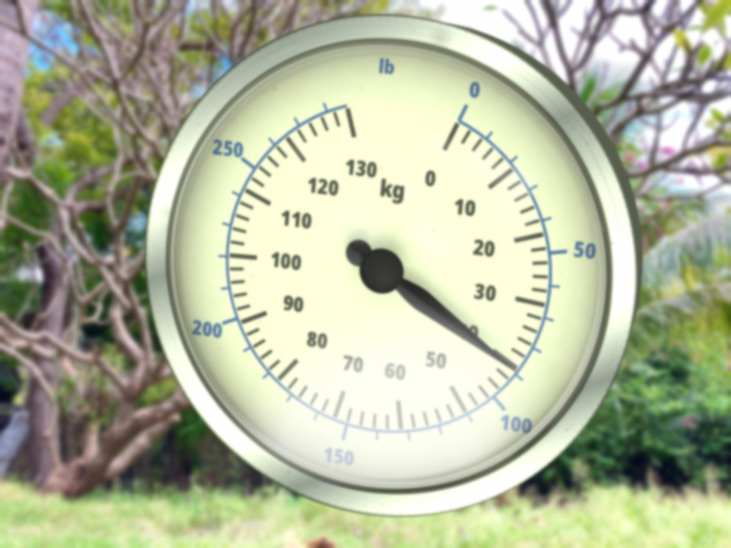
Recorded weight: 40 kg
